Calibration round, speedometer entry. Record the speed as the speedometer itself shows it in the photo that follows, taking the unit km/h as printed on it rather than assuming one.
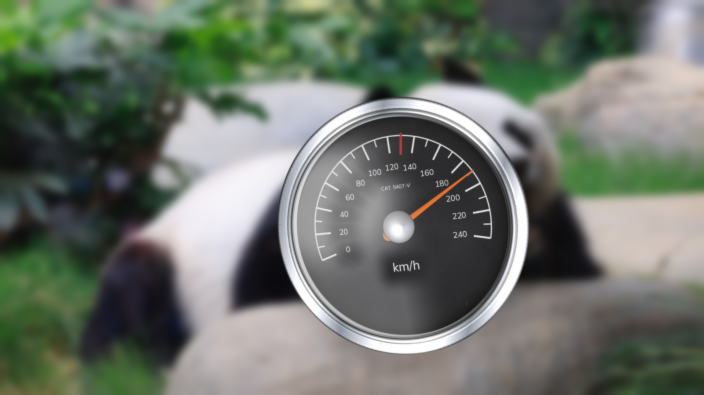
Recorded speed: 190 km/h
